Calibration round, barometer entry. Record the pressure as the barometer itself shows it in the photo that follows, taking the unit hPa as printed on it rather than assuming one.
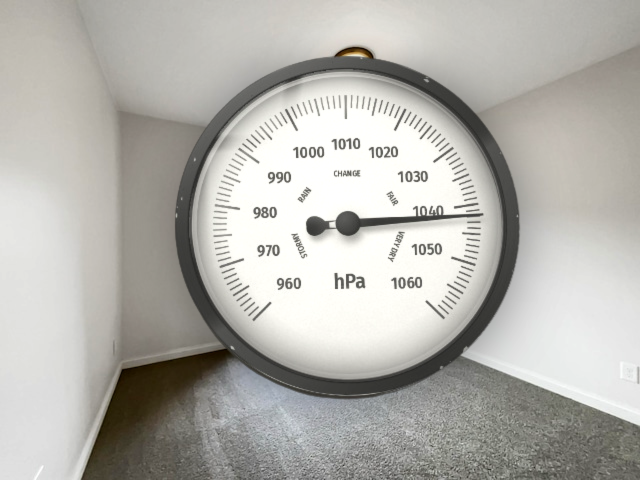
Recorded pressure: 1042 hPa
